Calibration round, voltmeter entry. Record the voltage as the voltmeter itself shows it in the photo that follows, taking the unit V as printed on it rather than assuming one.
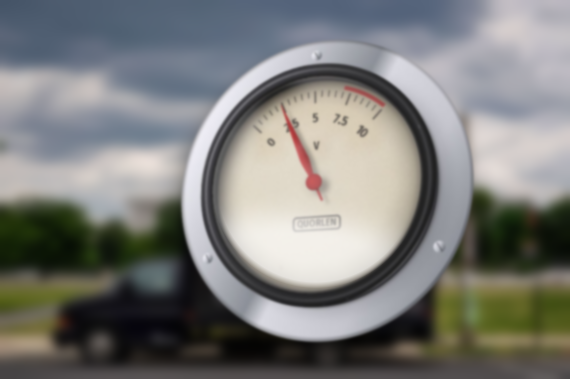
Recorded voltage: 2.5 V
